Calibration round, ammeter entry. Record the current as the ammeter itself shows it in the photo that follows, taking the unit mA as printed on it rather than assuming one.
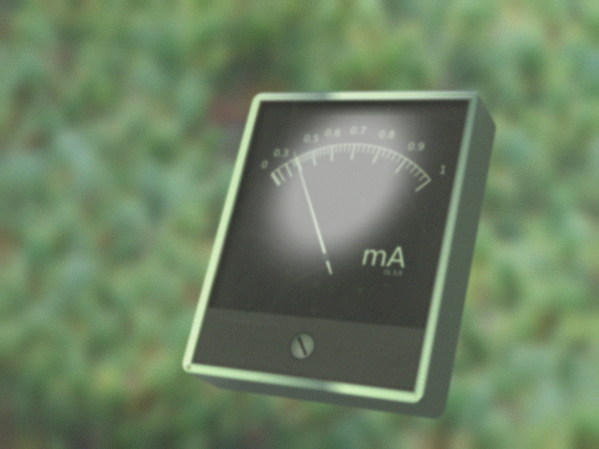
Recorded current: 0.4 mA
